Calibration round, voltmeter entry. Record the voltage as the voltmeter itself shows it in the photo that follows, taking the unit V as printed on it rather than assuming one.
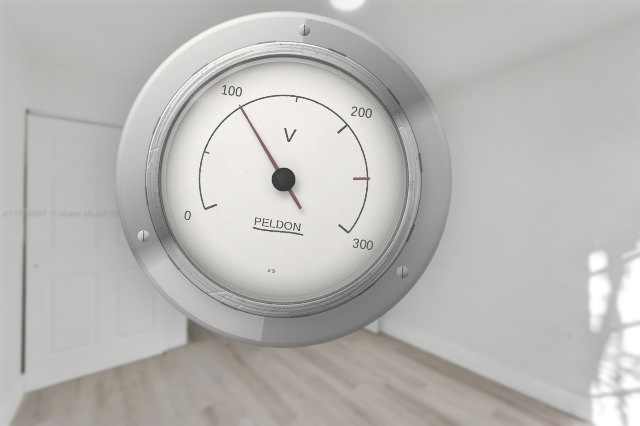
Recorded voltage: 100 V
